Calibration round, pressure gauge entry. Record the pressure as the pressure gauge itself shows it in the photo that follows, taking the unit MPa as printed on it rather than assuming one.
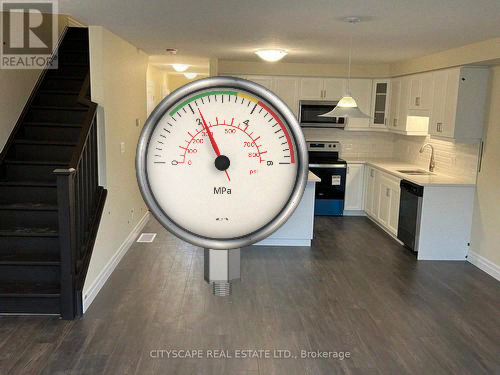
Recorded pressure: 2.2 MPa
